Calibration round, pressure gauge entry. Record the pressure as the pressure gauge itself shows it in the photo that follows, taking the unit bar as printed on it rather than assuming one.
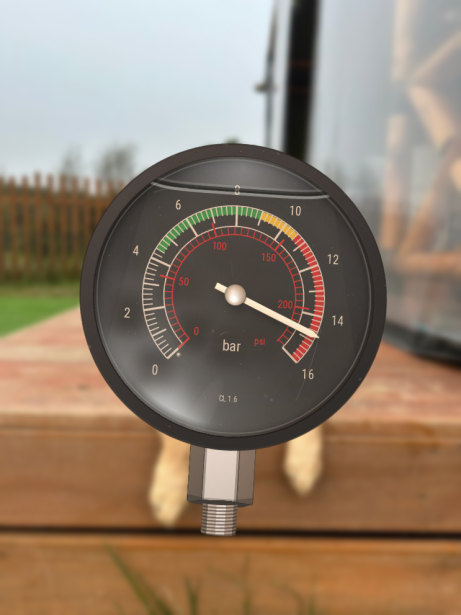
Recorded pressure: 14.8 bar
